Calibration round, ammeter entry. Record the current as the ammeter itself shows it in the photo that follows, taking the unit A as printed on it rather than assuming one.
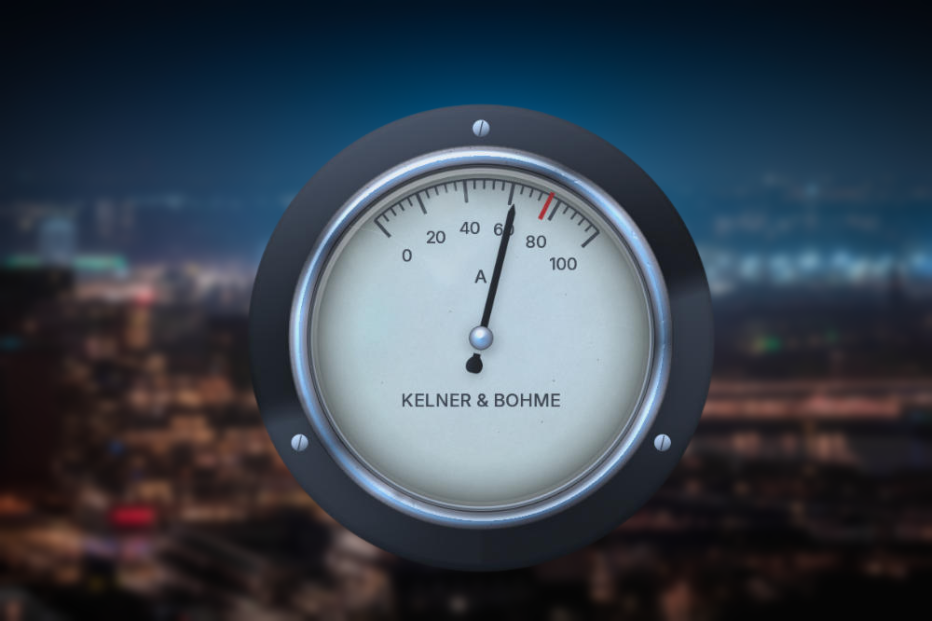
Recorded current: 62 A
